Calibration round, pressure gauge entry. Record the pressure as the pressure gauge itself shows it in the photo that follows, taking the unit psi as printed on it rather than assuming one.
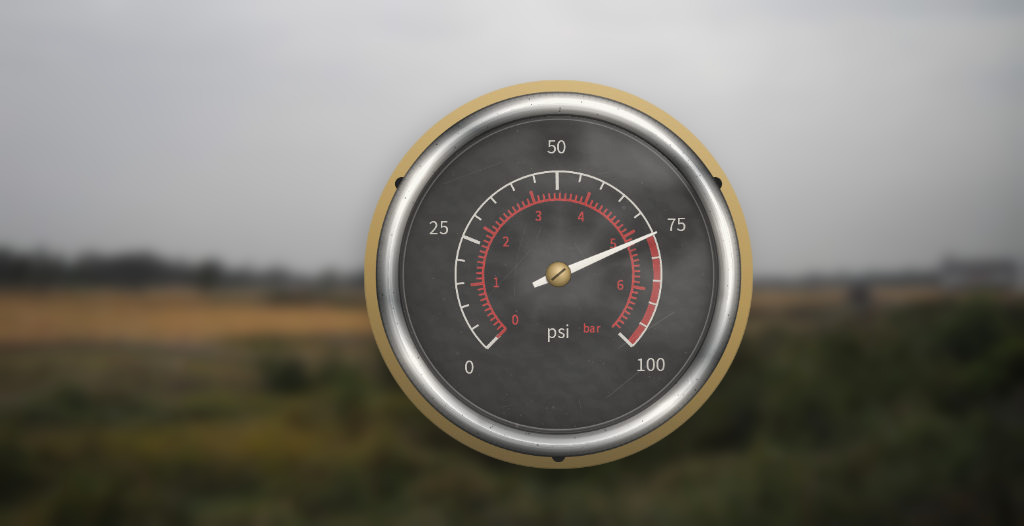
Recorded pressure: 75 psi
